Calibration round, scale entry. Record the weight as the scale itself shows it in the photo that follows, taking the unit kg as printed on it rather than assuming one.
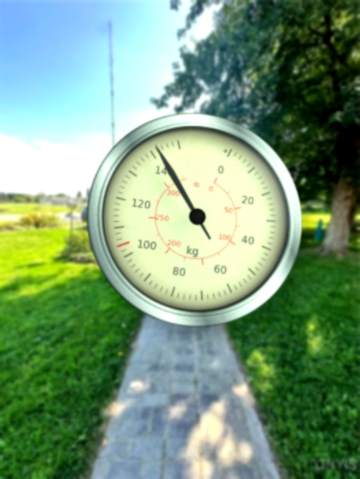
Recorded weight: 142 kg
